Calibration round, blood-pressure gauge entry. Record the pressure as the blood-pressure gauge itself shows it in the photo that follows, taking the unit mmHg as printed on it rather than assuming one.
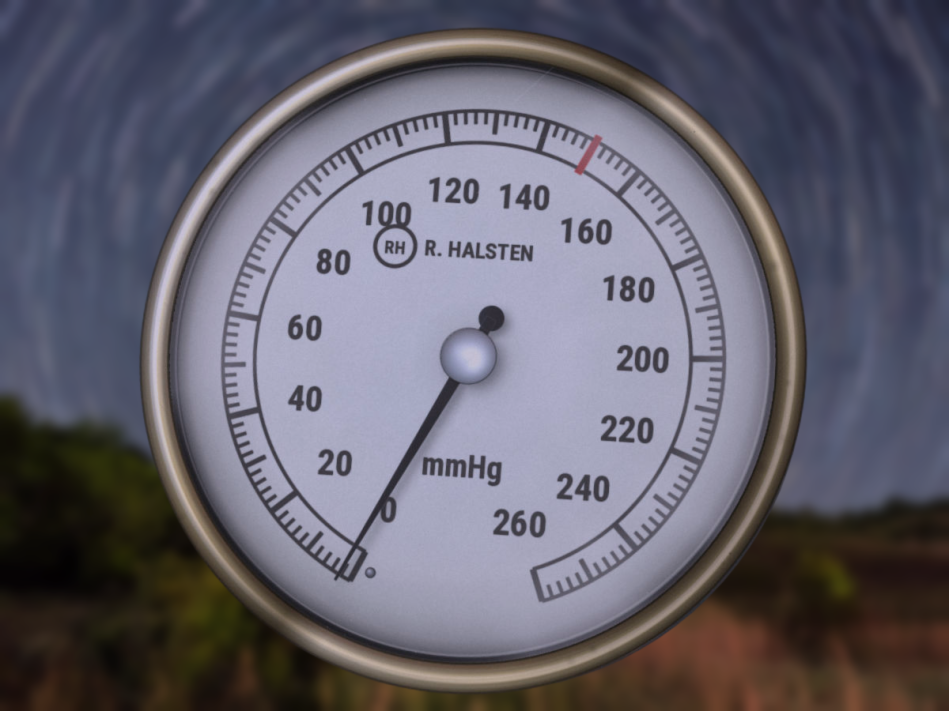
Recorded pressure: 2 mmHg
